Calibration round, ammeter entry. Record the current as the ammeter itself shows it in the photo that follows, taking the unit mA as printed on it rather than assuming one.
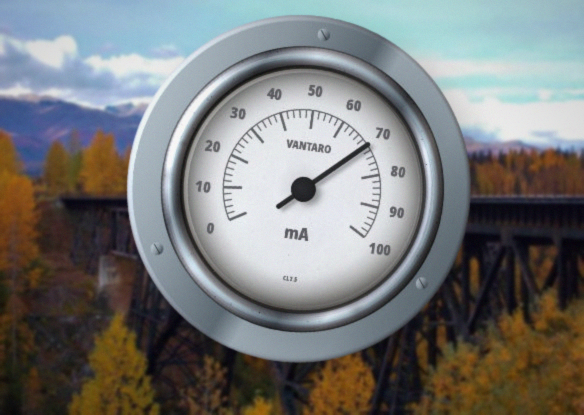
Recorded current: 70 mA
